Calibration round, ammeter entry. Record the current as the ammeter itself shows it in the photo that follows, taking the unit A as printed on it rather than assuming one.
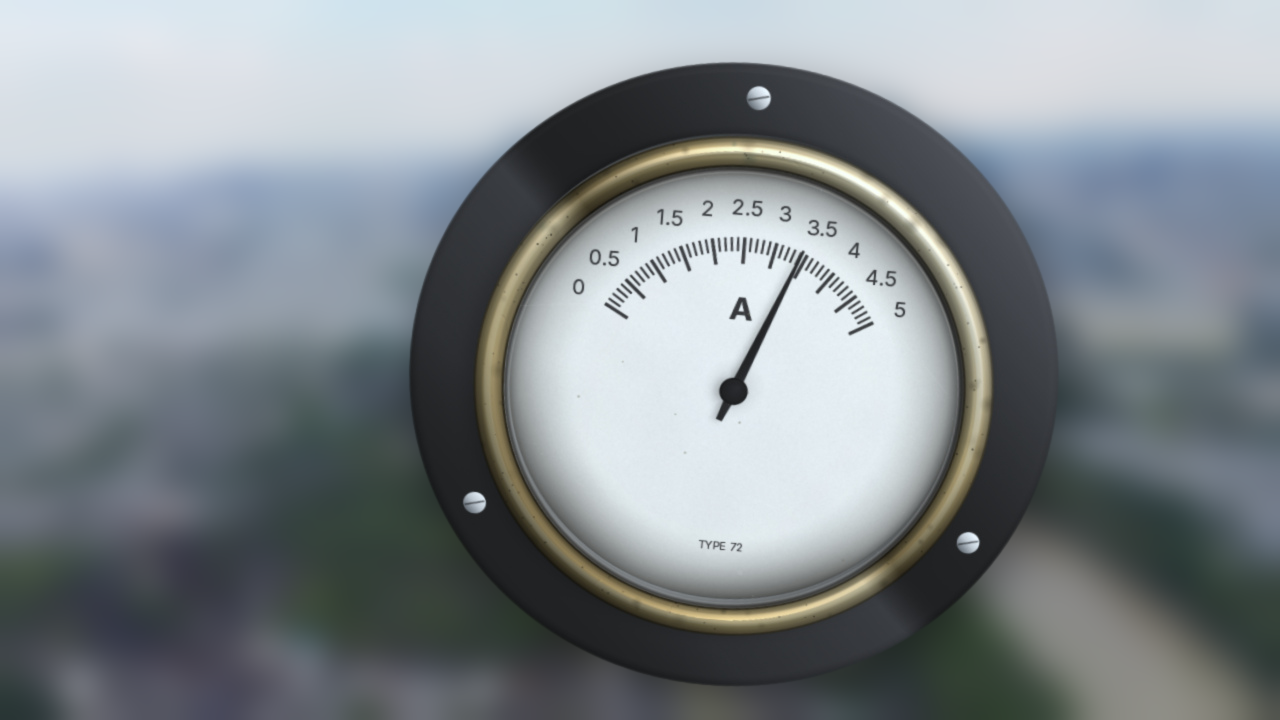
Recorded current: 3.4 A
